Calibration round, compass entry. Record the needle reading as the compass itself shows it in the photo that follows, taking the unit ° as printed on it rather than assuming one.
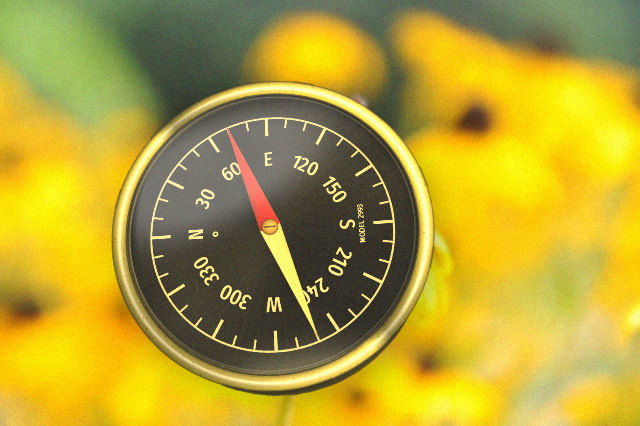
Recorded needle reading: 70 °
